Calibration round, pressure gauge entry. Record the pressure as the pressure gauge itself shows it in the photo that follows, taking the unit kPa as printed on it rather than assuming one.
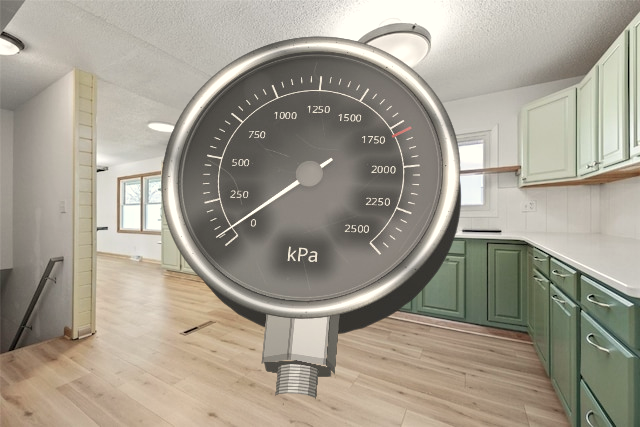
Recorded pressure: 50 kPa
